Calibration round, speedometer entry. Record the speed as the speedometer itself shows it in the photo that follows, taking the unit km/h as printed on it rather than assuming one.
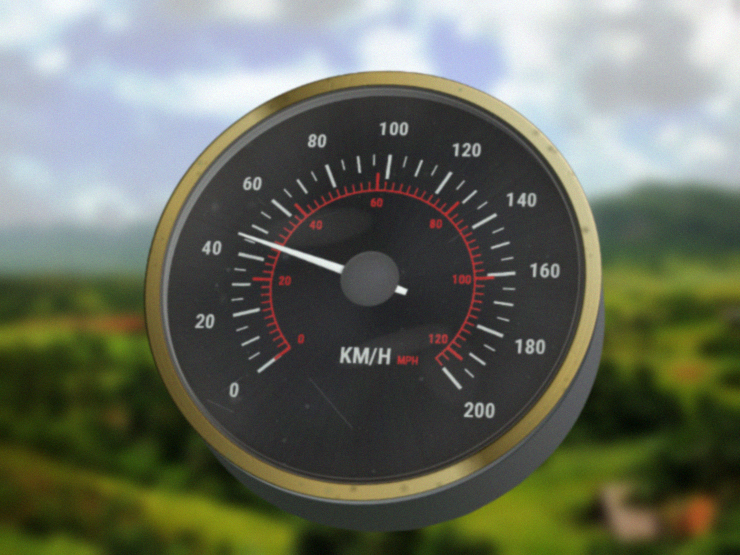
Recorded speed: 45 km/h
